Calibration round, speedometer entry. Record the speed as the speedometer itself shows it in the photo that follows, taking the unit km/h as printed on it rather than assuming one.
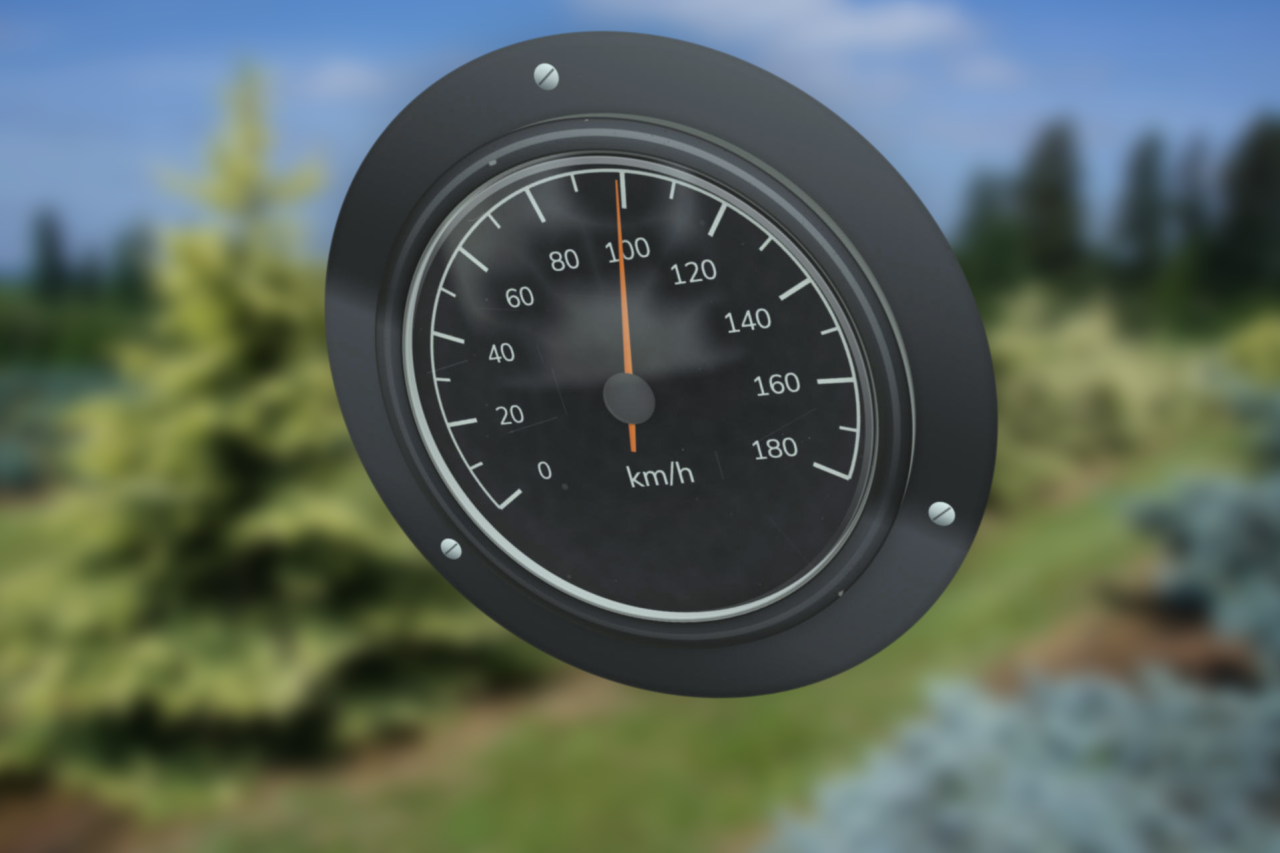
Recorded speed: 100 km/h
